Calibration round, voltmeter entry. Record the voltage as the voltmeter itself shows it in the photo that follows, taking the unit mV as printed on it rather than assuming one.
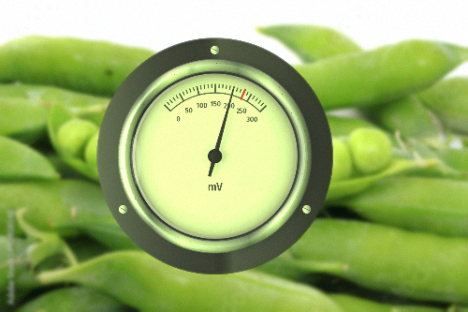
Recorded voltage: 200 mV
